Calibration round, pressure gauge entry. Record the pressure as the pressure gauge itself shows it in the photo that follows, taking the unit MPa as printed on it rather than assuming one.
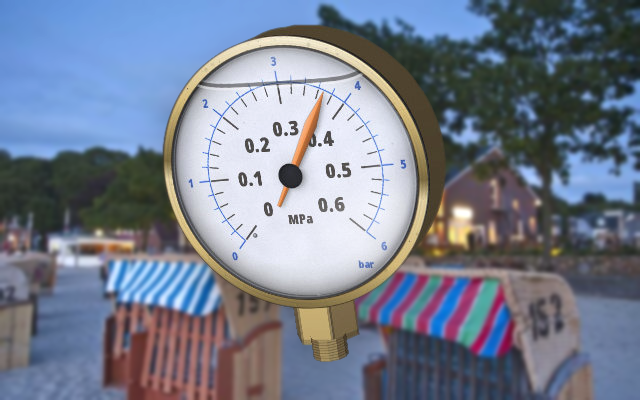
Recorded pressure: 0.37 MPa
